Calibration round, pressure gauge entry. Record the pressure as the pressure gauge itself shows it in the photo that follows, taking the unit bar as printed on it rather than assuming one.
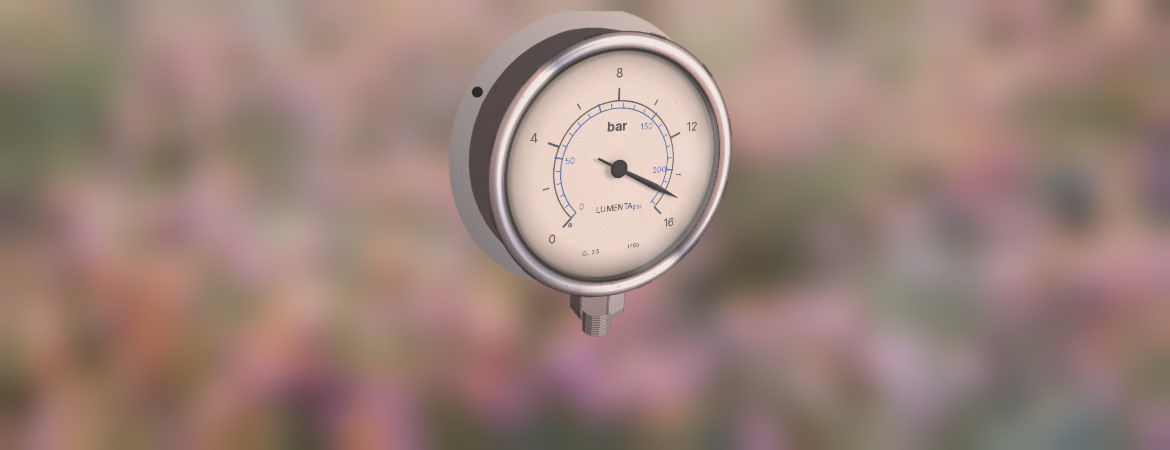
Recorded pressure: 15 bar
